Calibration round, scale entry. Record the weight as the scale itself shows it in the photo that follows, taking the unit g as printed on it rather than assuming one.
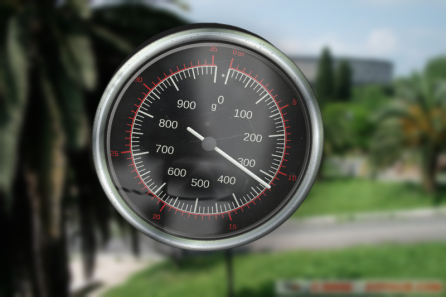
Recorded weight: 320 g
